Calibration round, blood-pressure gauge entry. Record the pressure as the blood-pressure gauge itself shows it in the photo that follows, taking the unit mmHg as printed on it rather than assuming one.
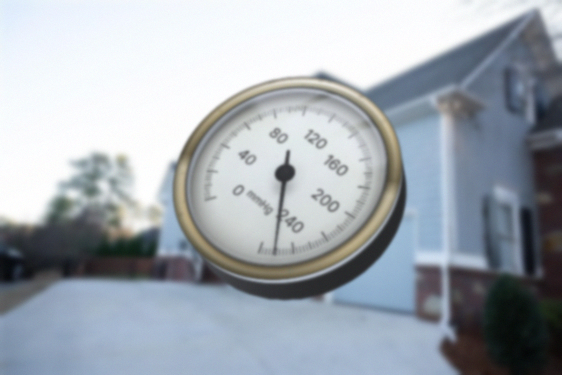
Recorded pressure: 250 mmHg
